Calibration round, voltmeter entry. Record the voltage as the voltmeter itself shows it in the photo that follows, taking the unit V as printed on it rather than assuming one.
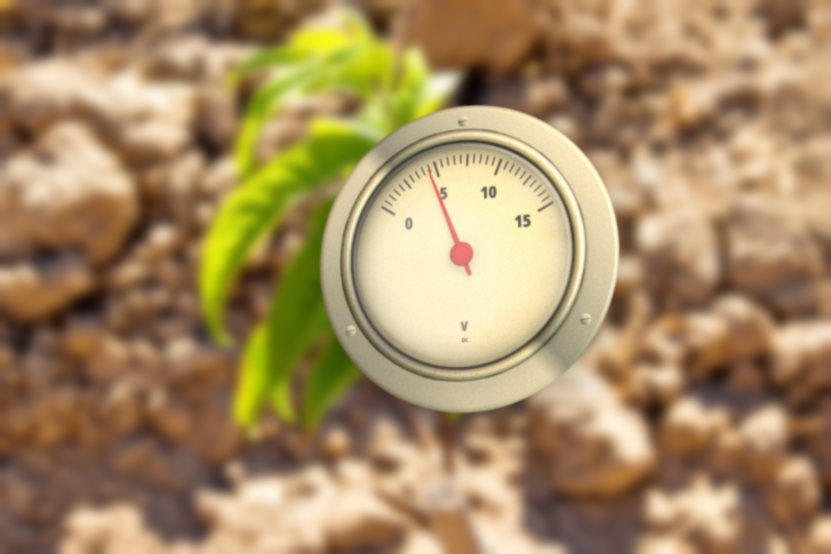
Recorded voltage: 4.5 V
